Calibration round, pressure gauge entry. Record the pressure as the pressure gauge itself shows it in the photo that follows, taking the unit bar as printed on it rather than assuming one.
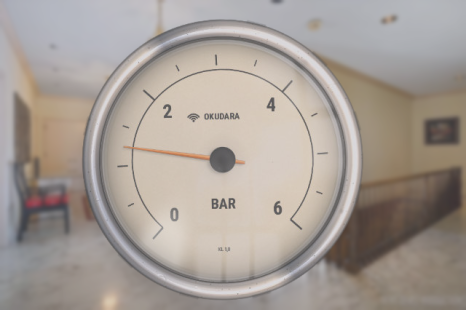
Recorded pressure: 1.25 bar
